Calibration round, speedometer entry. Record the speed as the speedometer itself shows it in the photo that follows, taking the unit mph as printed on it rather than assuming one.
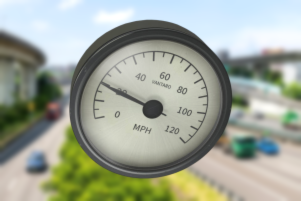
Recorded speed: 20 mph
